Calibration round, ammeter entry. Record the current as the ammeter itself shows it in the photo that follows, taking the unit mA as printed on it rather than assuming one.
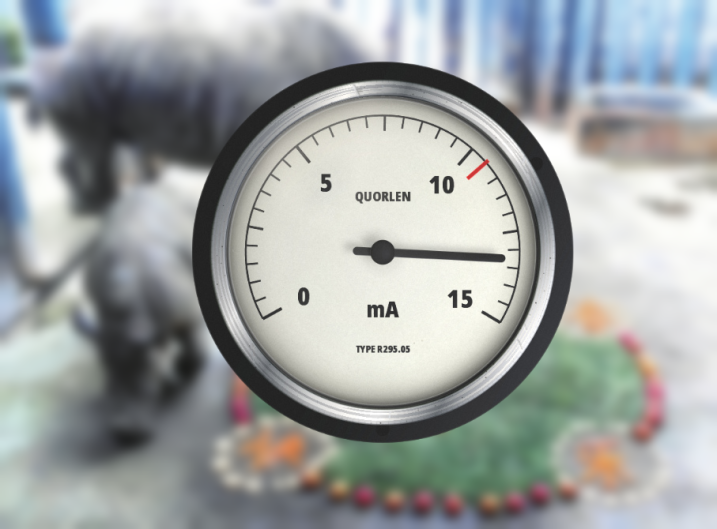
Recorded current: 13.25 mA
